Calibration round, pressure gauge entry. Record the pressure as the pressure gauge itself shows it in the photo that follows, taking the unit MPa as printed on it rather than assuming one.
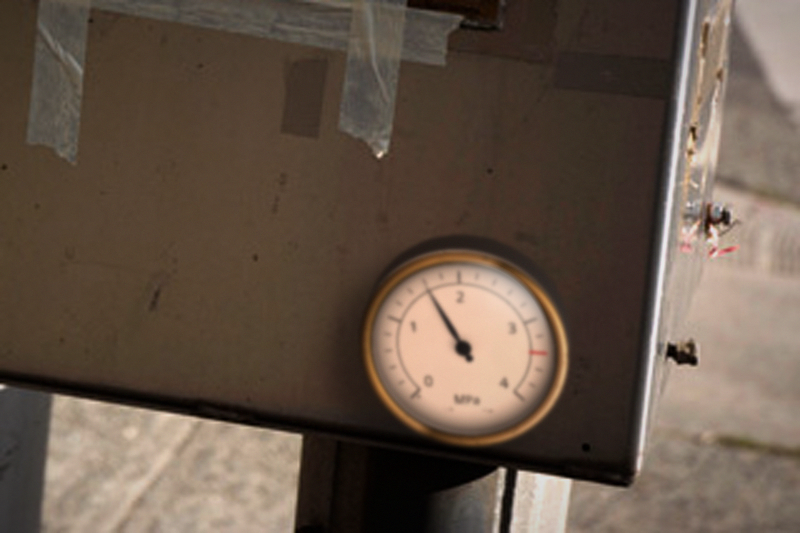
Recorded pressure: 1.6 MPa
